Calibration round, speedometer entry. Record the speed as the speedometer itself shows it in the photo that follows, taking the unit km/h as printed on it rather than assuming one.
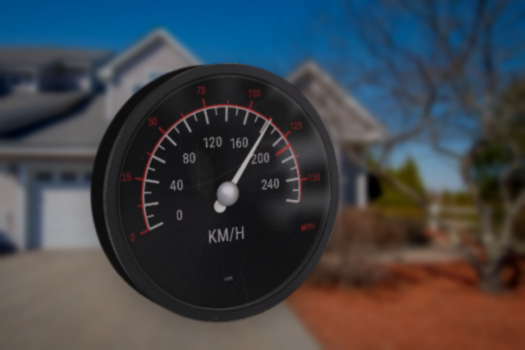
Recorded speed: 180 km/h
